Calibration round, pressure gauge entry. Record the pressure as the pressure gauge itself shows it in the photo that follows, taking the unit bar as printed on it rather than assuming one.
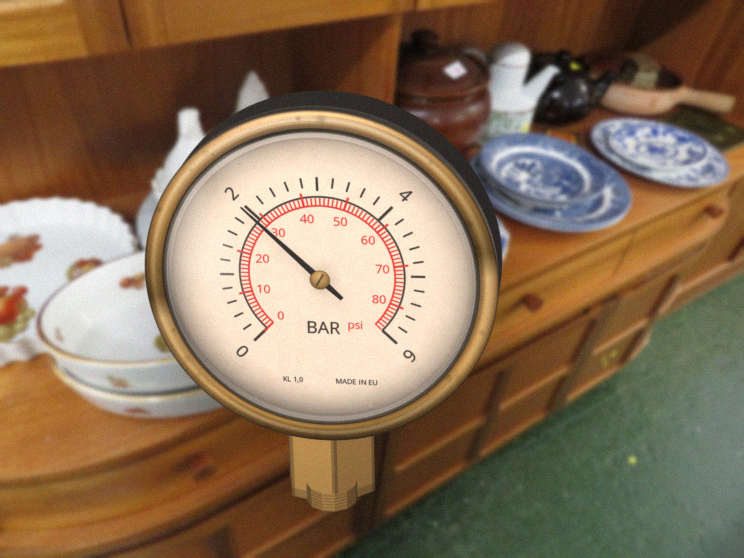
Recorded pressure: 2 bar
